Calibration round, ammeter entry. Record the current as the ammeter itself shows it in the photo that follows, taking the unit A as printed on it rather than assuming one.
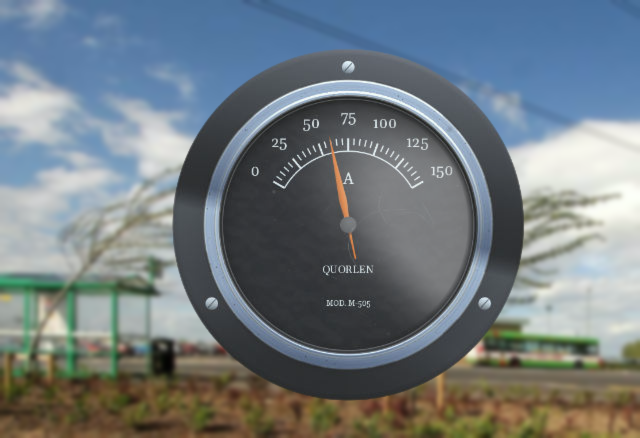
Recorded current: 60 A
